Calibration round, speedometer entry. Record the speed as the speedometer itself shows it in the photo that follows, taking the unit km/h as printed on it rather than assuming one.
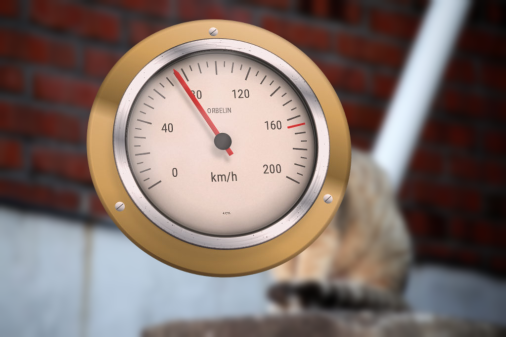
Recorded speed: 75 km/h
